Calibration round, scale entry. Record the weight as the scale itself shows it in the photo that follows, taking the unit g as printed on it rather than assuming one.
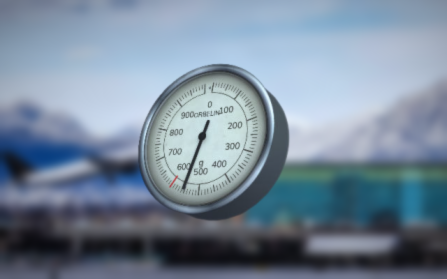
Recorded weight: 550 g
